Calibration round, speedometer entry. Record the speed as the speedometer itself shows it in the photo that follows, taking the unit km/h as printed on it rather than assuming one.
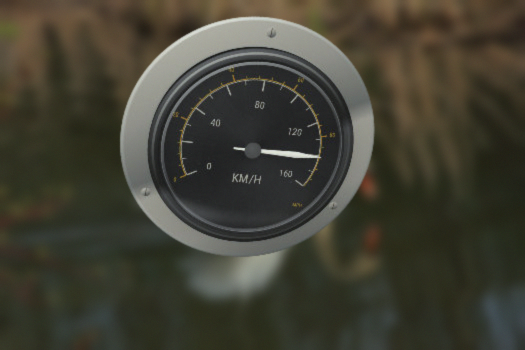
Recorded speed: 140 km/h
